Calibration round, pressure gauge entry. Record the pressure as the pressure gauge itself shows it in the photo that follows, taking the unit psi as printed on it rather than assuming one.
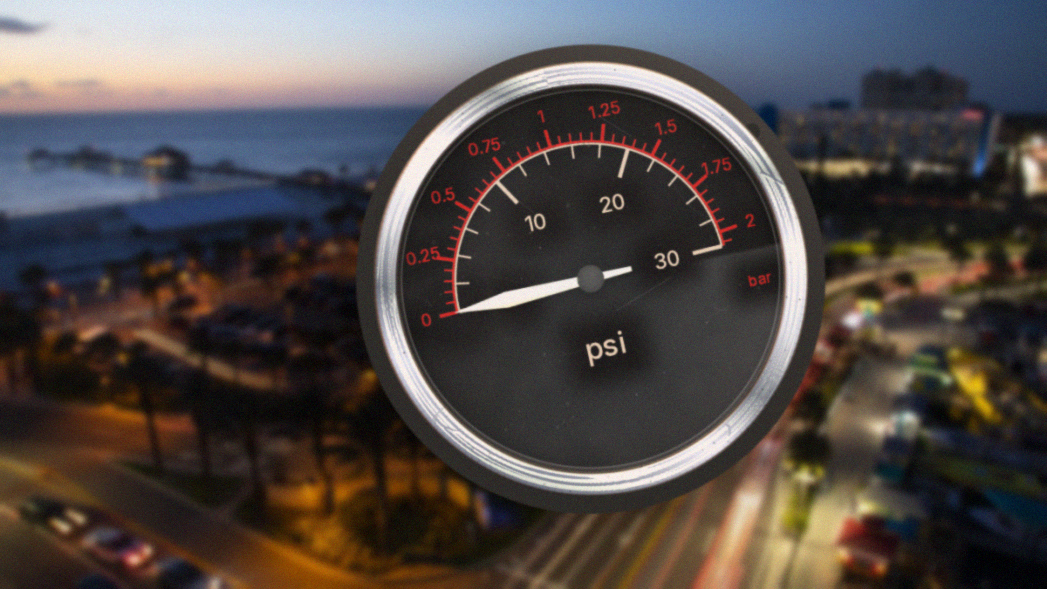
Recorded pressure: 0 psi
